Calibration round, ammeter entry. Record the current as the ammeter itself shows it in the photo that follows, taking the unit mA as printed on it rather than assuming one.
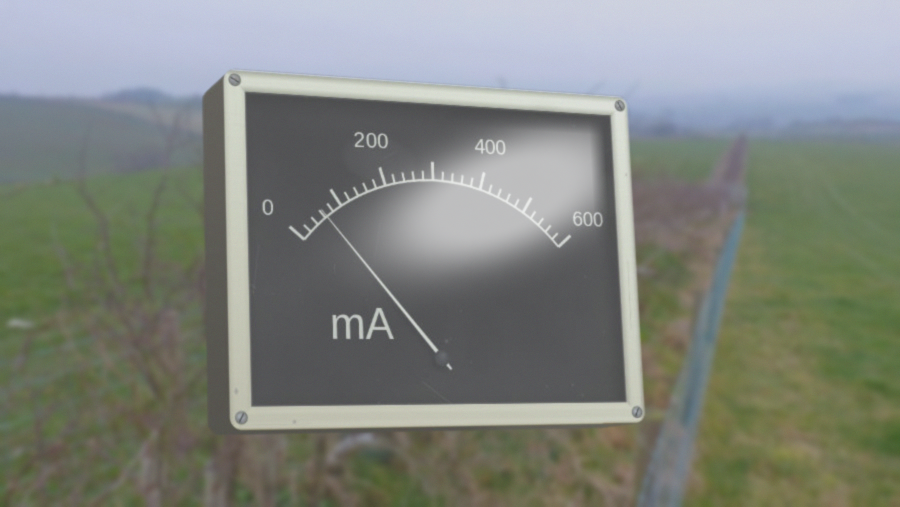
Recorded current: 60 mA
